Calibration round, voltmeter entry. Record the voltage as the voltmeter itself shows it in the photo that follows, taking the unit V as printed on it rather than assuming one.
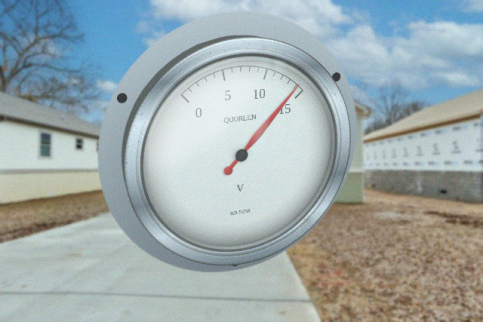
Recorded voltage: 14 V
